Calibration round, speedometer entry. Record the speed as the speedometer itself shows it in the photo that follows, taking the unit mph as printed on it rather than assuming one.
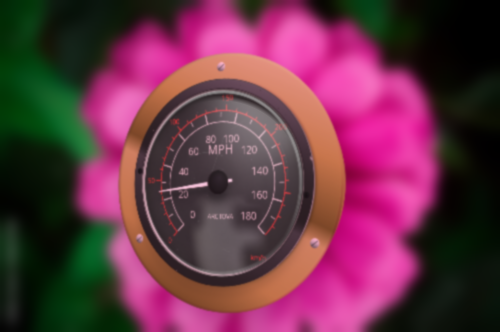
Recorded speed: 25 mph
